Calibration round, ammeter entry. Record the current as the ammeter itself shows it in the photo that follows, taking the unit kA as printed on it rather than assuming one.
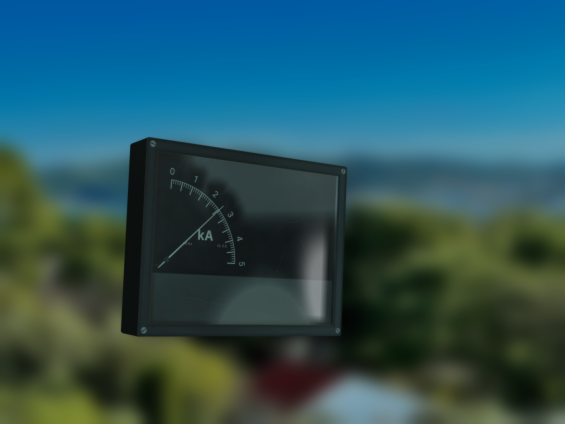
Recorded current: 2.5 kA
